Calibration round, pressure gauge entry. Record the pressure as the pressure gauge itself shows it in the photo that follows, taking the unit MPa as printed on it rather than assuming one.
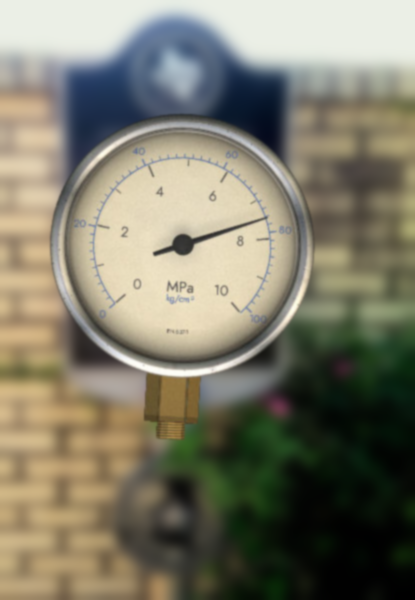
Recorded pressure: 7.5 MPa
